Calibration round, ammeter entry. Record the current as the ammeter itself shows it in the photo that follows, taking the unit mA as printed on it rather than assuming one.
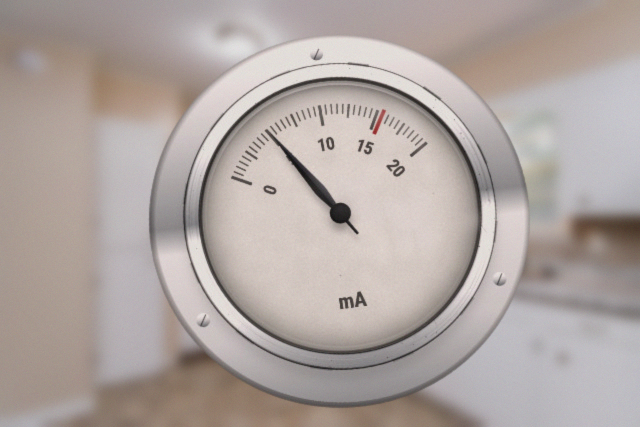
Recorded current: 5 mA
